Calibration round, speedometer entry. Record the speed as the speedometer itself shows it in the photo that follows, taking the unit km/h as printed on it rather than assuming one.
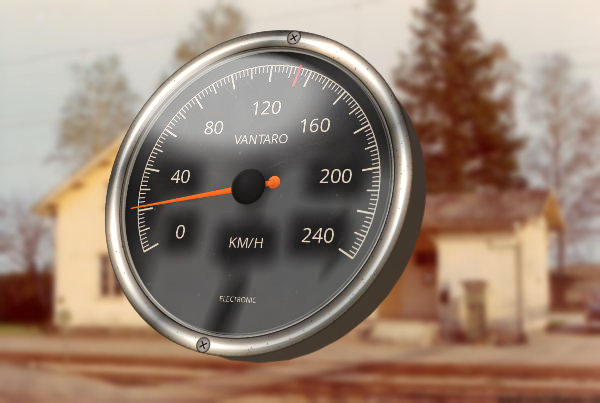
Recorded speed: 20 km/h
